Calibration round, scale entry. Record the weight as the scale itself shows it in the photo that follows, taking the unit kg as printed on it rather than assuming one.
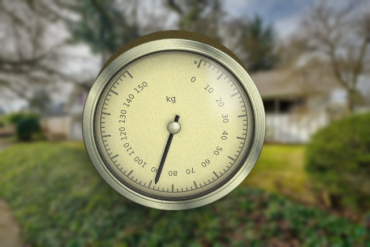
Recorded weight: 88 kg
